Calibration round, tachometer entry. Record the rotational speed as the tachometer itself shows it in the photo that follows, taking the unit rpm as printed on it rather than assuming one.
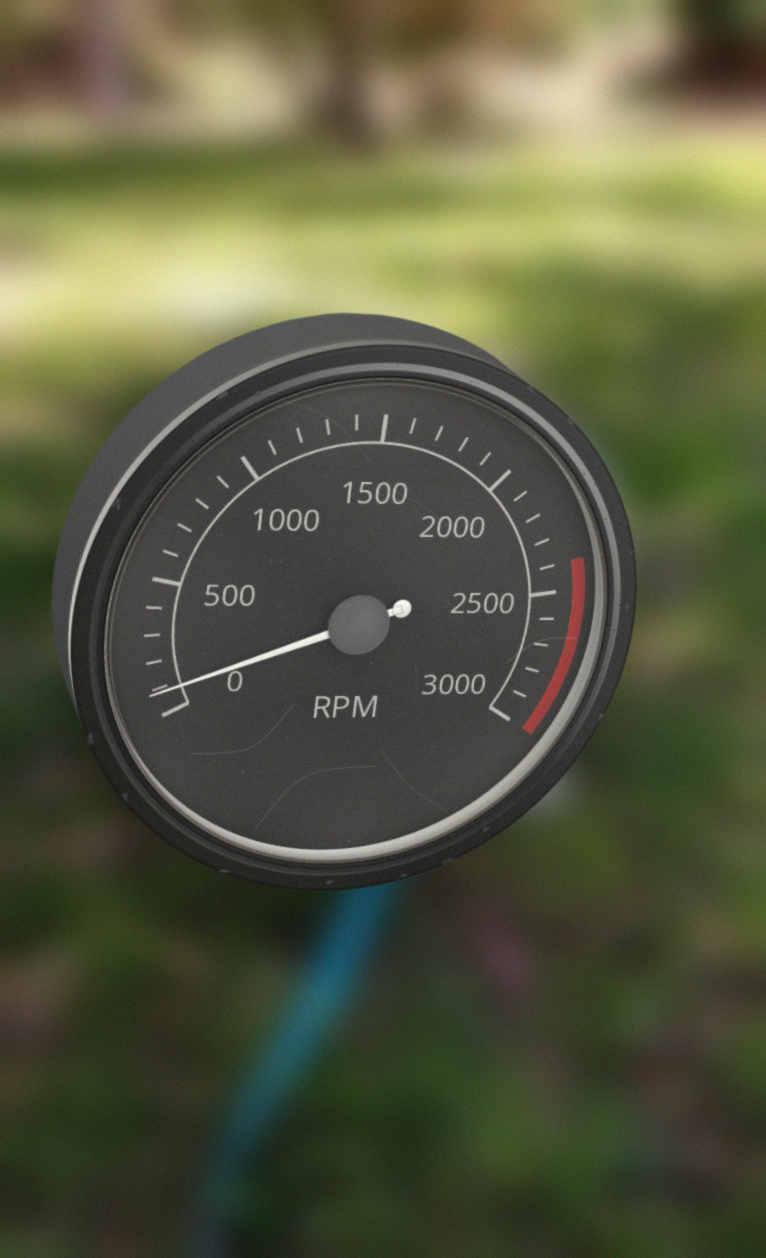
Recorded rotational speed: 100 rpm
